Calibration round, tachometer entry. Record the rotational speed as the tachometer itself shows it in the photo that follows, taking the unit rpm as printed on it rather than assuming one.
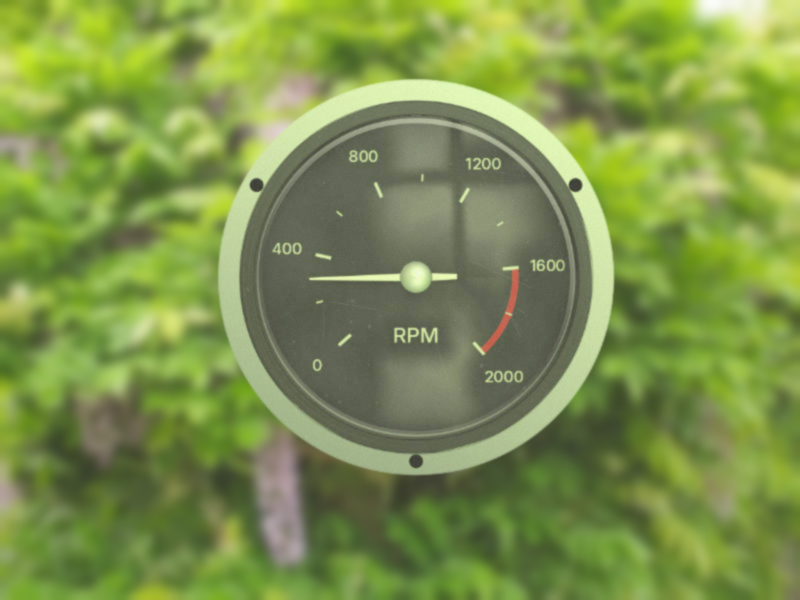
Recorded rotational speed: 300 rpm
